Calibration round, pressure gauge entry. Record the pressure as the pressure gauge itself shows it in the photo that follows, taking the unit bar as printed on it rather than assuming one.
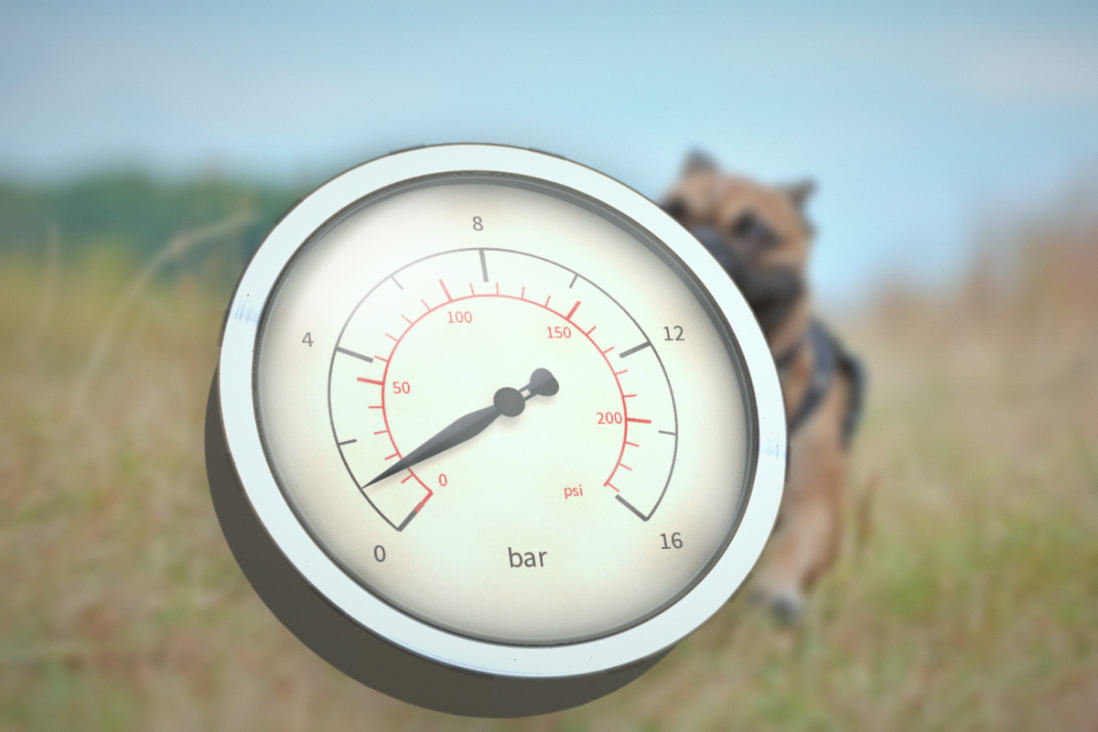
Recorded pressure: 1 bar
